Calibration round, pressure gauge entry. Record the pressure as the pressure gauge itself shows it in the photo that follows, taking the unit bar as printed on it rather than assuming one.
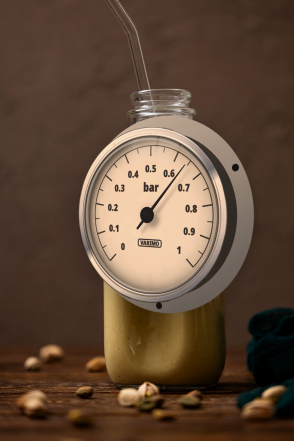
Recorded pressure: 0.65 bar
